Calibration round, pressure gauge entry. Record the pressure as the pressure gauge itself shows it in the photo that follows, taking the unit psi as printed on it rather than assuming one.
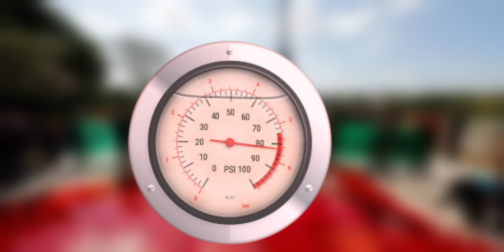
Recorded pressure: 82 psi
